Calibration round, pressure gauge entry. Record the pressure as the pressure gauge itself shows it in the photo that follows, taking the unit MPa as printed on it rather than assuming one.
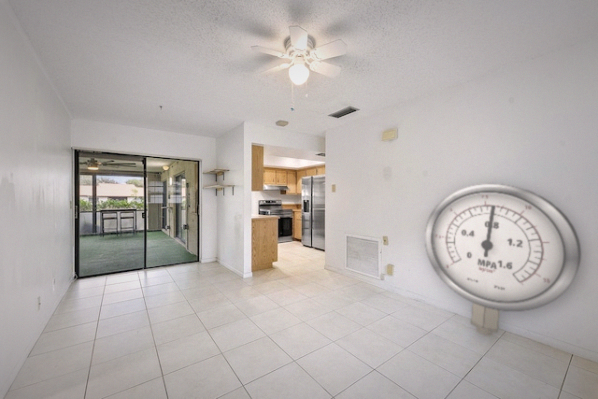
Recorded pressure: 0.8 MPa
